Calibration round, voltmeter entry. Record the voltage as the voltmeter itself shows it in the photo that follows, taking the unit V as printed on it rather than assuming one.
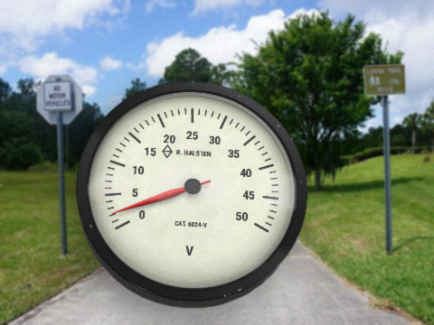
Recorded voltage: 2 V
